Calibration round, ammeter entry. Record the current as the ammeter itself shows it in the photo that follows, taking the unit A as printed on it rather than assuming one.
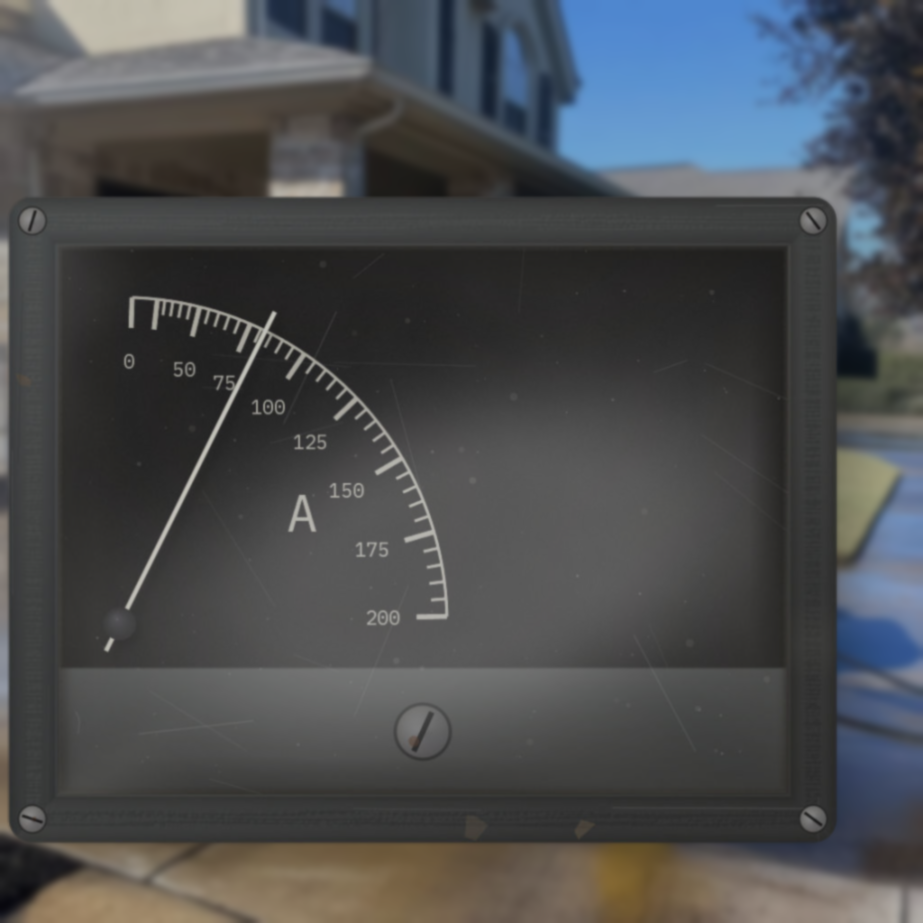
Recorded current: 82.5 A
